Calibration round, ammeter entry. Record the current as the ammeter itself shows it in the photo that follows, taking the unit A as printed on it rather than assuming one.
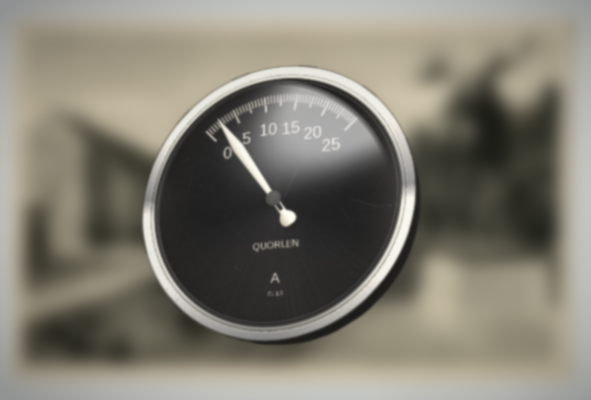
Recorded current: 2.5 A
